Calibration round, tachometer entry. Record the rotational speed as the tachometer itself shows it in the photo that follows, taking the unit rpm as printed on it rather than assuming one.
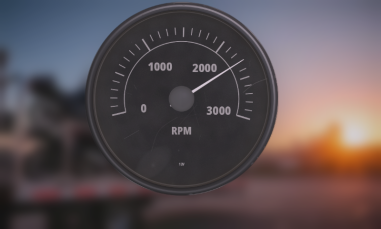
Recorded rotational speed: 2300 rpm
